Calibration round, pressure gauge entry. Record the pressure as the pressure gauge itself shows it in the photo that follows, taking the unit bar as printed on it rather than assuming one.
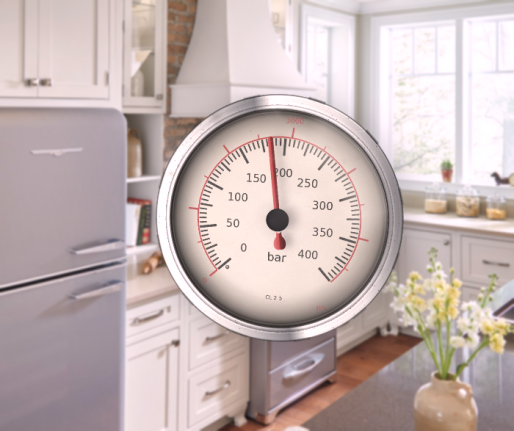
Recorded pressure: 185 bar
